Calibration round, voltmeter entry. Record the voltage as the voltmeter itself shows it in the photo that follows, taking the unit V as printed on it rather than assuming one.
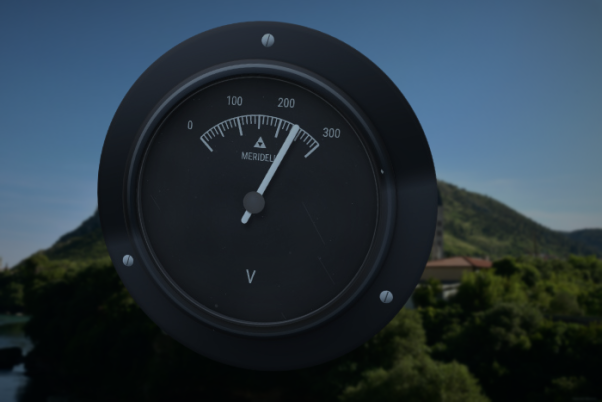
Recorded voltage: 240 V
